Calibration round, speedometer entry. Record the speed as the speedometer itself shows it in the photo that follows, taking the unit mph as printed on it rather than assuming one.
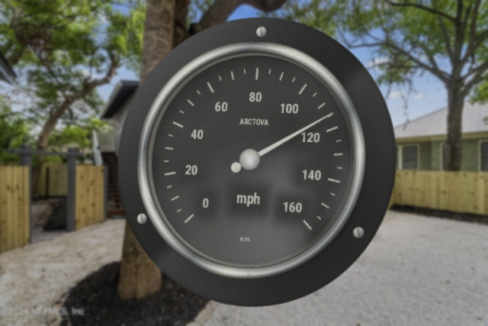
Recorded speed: 115 mph
